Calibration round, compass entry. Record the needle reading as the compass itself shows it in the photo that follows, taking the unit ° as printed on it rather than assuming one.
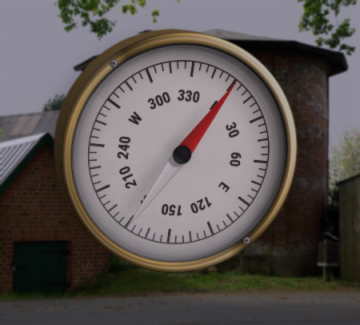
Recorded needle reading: 0 °
